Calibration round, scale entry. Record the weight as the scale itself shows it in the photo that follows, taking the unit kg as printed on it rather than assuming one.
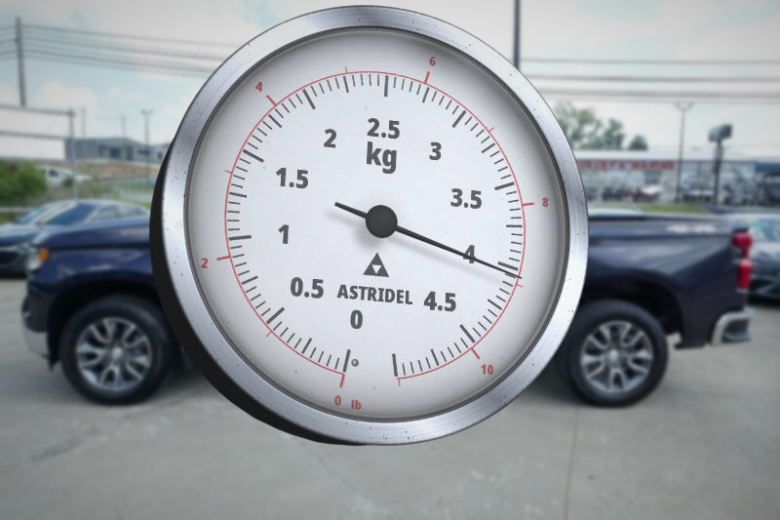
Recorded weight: 4.05 kg
